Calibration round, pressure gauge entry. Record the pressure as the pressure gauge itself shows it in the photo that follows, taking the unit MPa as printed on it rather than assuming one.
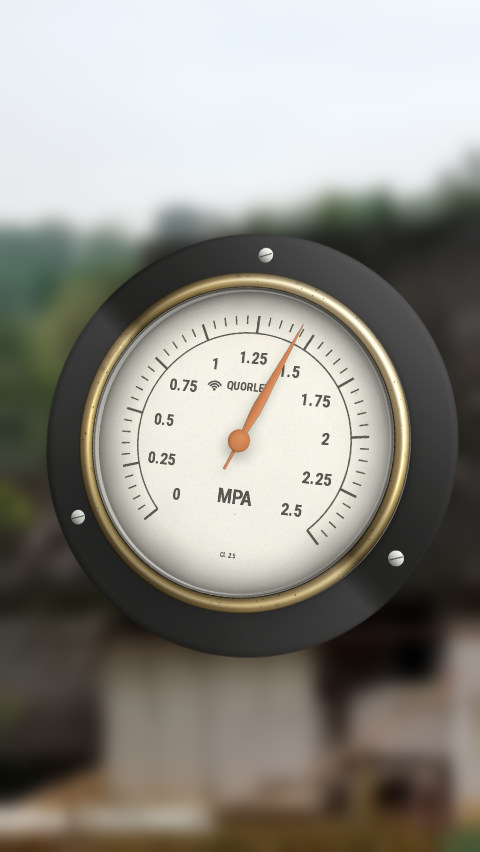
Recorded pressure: 1.45 MPa
